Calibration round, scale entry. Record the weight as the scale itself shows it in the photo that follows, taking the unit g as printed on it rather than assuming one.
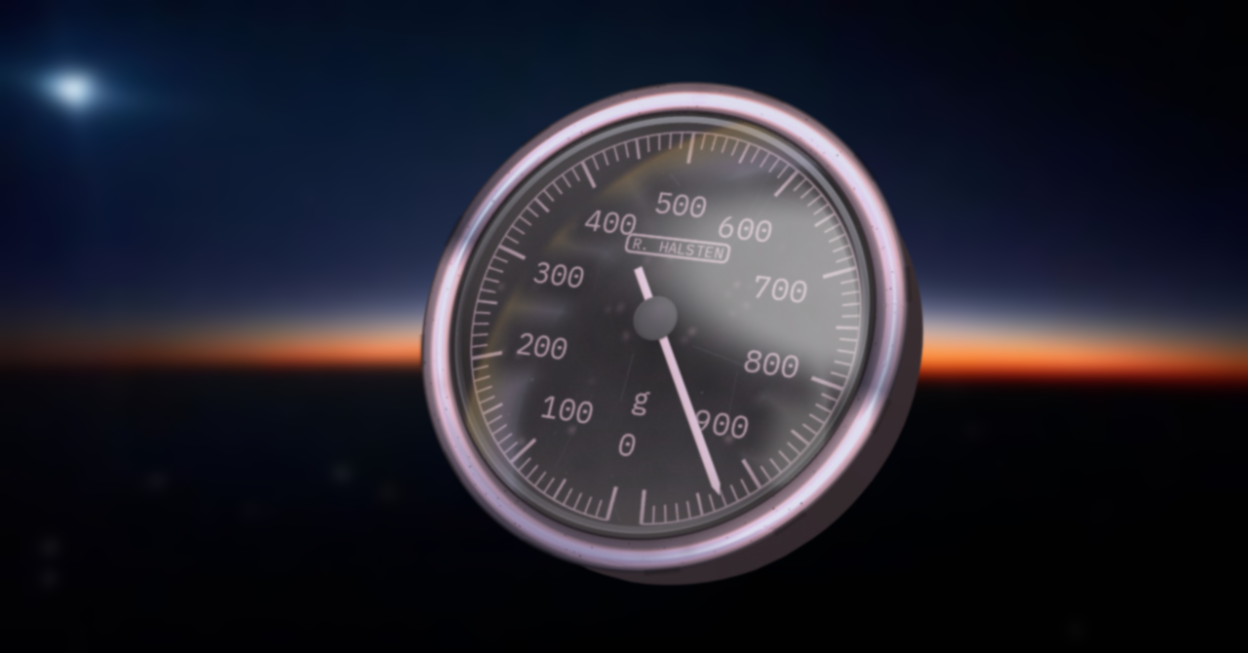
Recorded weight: 930 g
